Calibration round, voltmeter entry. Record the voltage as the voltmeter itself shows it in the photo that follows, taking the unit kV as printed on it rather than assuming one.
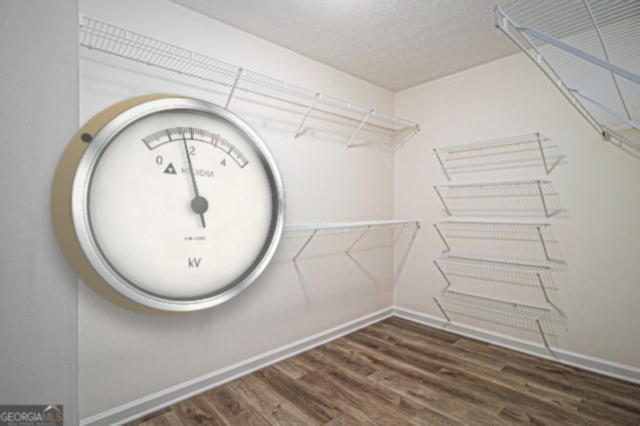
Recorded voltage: 1.5 kV
